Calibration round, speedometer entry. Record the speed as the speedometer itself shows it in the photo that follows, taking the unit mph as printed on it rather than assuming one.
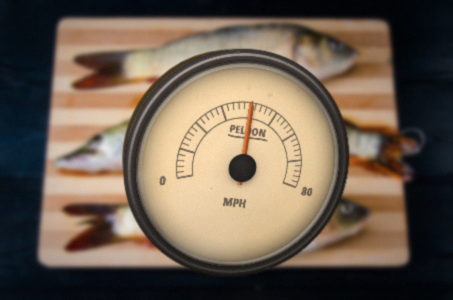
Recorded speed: 40 mph
